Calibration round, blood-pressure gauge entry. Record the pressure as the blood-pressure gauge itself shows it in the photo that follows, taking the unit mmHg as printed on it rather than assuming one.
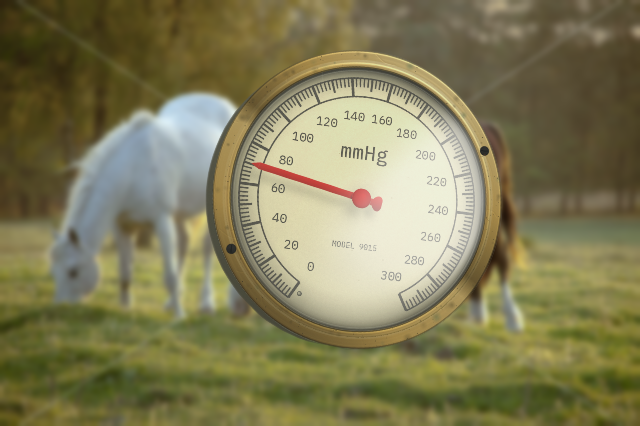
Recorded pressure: 70 mmHg
